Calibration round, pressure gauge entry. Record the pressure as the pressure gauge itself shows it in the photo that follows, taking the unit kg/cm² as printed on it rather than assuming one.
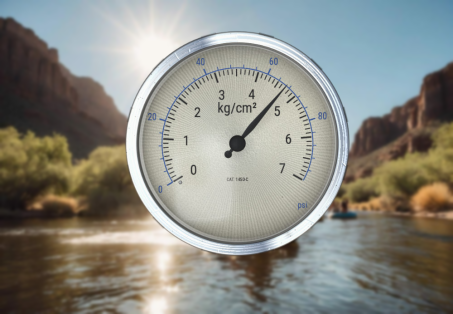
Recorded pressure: 4.7 kg/cm²
